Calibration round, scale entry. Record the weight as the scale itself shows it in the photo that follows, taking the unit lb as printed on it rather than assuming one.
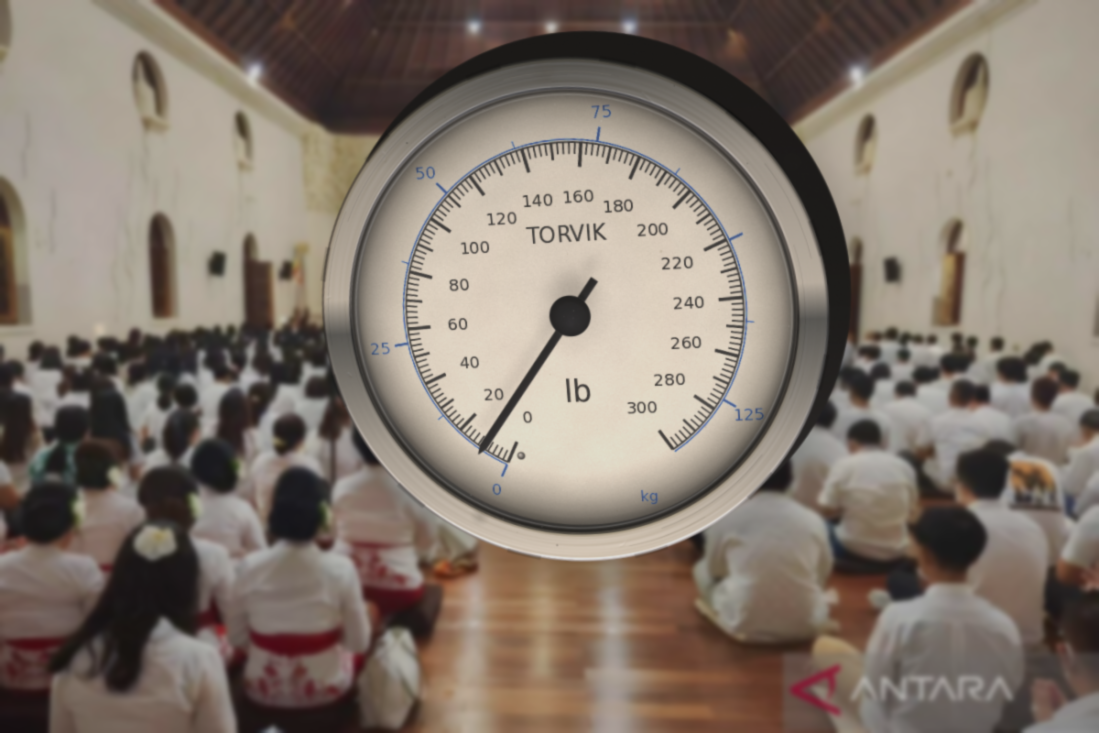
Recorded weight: 10 lb
